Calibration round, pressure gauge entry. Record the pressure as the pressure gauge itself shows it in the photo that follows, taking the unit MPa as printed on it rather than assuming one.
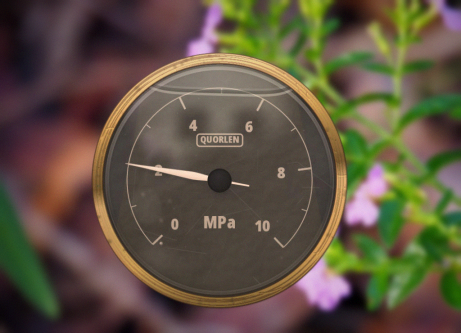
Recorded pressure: 2 MPa
